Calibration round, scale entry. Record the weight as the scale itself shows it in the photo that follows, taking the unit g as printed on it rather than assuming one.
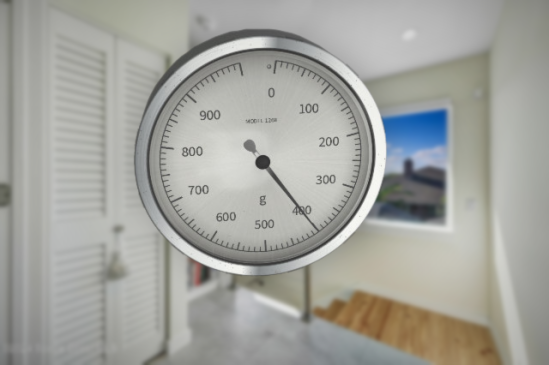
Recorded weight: 400 g
